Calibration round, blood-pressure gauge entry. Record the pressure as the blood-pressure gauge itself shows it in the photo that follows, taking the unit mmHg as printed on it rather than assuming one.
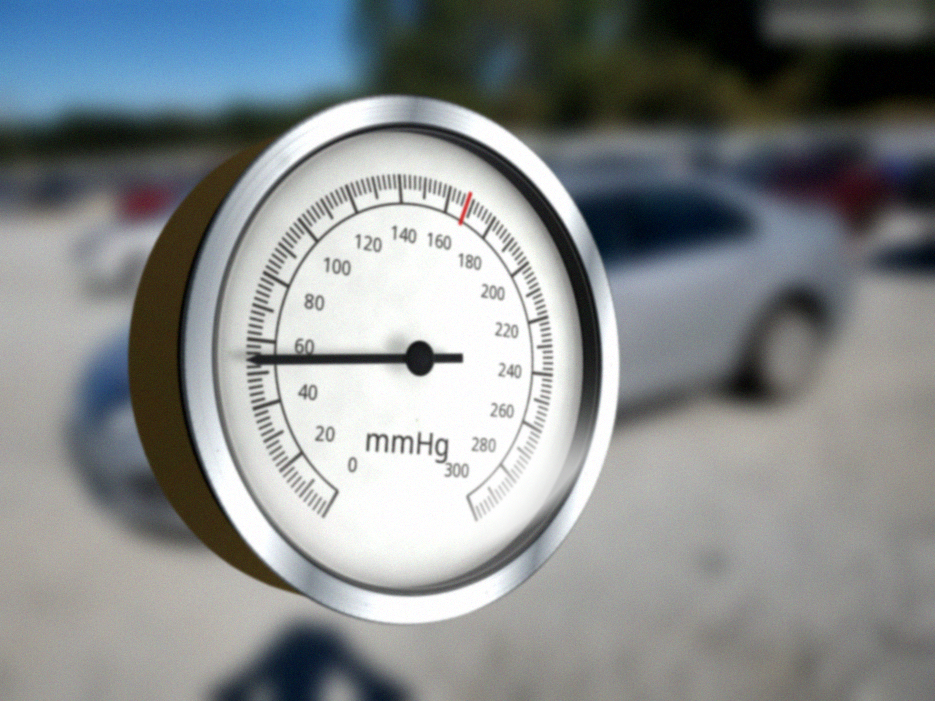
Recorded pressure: 54 mmHg
